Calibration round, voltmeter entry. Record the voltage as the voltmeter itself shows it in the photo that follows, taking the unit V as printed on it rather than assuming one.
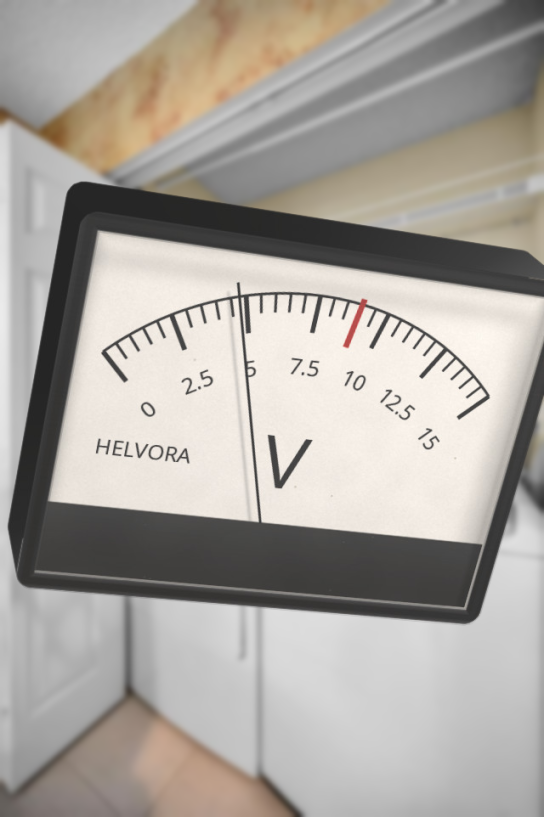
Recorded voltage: 4.75 V
